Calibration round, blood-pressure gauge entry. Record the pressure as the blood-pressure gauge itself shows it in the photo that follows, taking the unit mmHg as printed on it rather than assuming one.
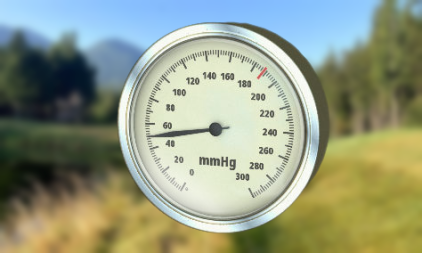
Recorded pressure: 50 mmHg
